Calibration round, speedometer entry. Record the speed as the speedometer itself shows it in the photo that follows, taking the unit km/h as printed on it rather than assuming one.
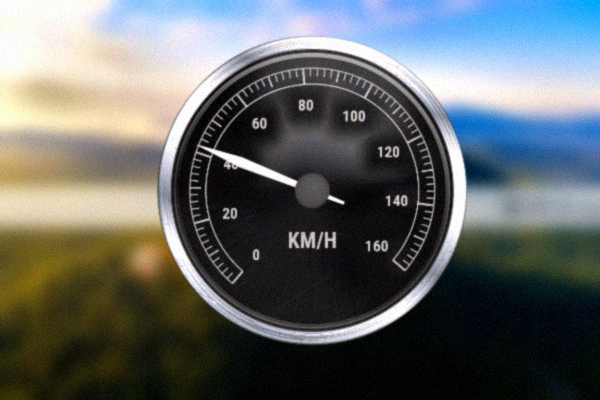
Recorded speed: 42 km/h
